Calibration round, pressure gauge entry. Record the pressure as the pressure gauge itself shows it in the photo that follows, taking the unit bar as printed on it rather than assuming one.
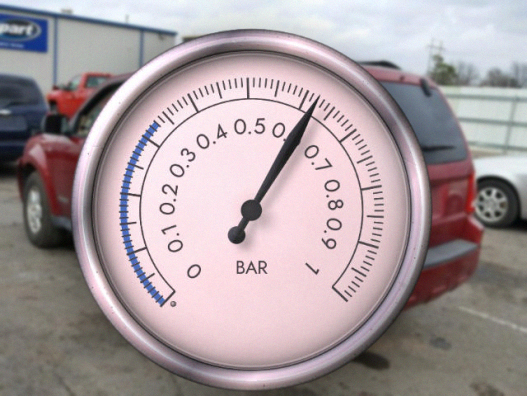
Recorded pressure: 0.62 bar
